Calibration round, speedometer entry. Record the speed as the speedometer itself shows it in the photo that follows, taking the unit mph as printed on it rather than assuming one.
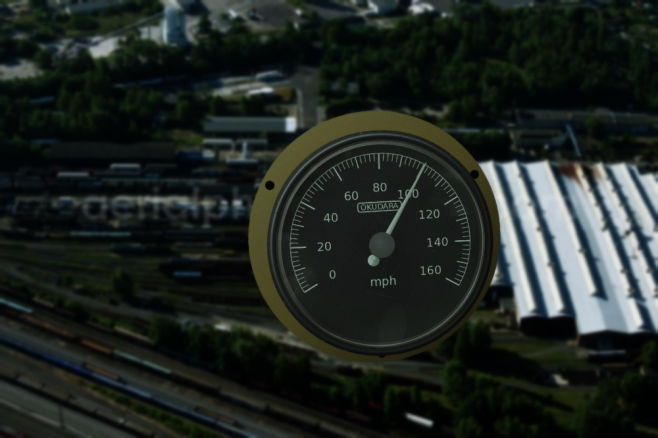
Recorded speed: 100 mph
